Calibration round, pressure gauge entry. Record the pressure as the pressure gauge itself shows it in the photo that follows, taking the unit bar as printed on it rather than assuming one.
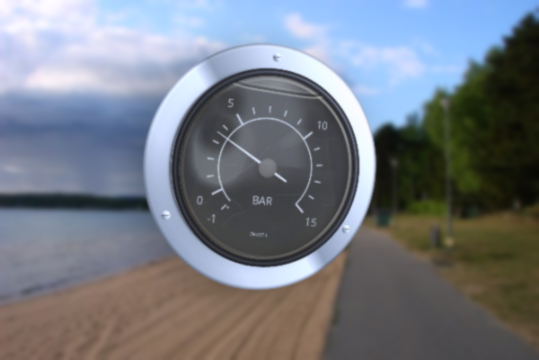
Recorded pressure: 3.5 bar
